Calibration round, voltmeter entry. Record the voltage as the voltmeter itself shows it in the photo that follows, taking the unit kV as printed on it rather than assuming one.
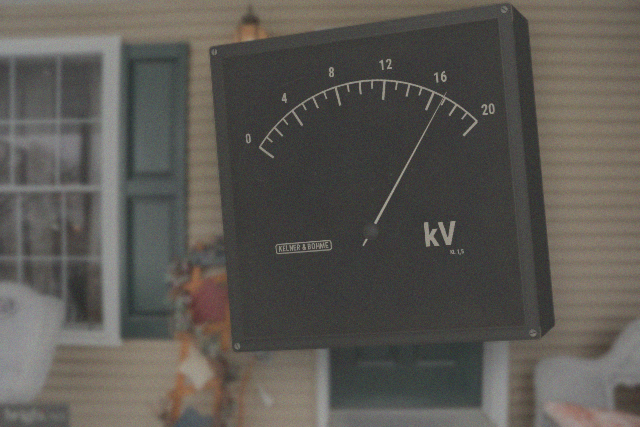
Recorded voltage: 17 kV
